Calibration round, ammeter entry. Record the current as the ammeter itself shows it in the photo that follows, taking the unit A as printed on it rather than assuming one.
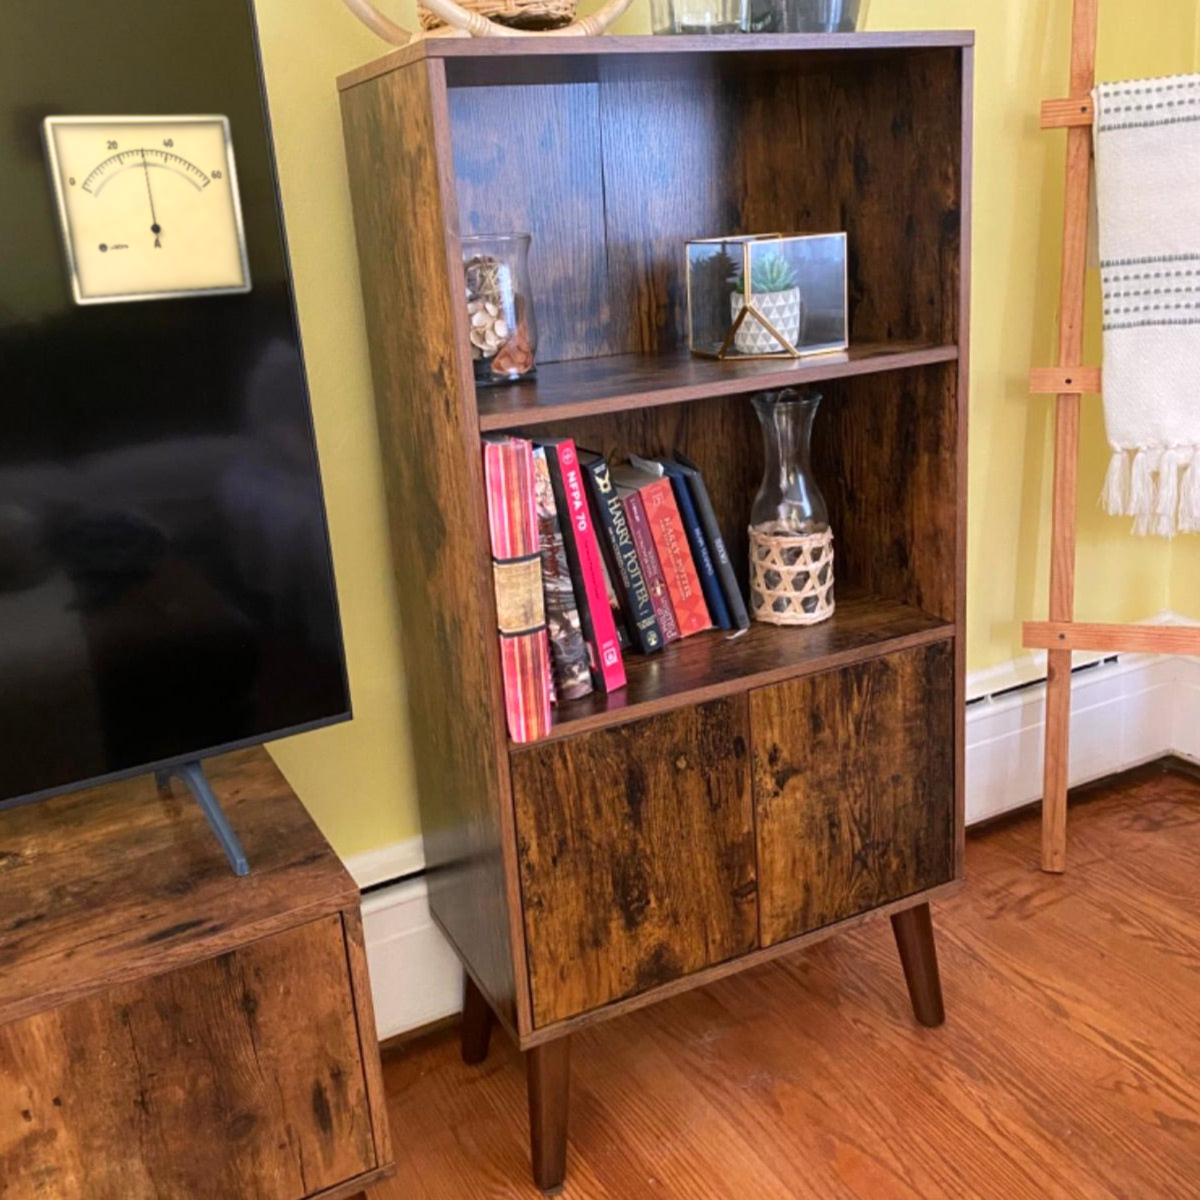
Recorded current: 30 A
